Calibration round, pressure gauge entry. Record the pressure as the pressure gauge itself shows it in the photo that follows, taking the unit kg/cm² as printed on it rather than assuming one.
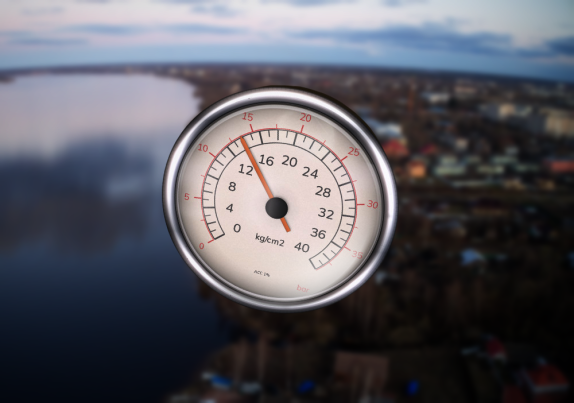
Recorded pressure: 14 kg/cm²
